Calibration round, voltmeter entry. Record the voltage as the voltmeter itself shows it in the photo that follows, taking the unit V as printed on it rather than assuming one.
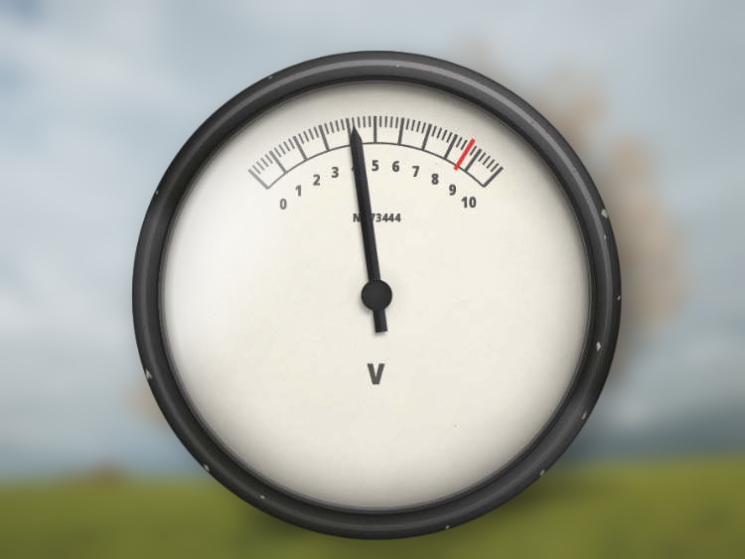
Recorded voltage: 4.2 V
